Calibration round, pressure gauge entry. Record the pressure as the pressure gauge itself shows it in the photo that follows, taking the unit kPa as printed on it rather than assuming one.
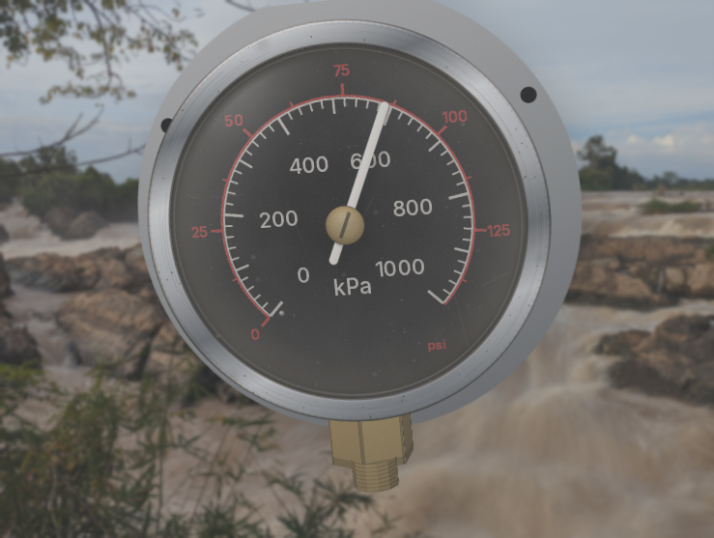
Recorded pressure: 590 kPa
